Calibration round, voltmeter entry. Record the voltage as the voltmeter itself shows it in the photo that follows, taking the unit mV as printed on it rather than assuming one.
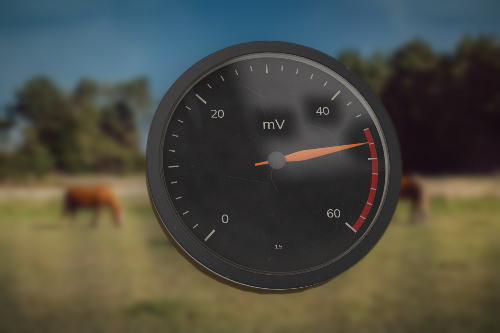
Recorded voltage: 48 mV
